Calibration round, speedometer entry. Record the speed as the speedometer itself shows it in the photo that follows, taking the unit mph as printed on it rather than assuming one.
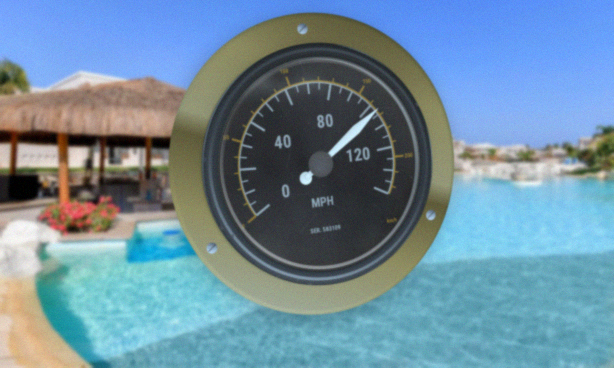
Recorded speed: 102.5 mph
